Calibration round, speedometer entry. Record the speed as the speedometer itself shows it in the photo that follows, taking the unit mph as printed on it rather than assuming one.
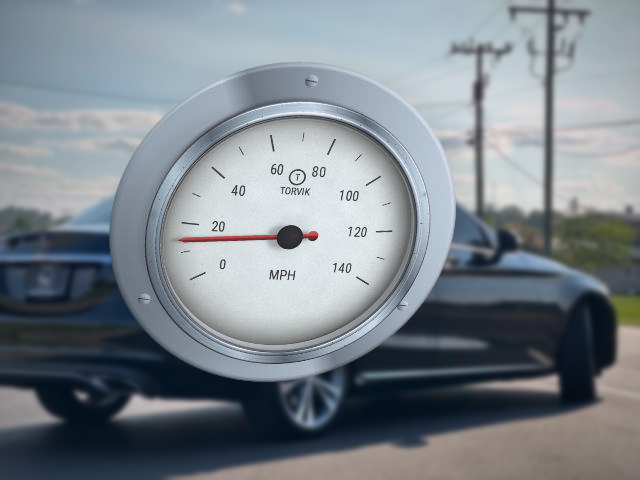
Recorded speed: 15 mph
